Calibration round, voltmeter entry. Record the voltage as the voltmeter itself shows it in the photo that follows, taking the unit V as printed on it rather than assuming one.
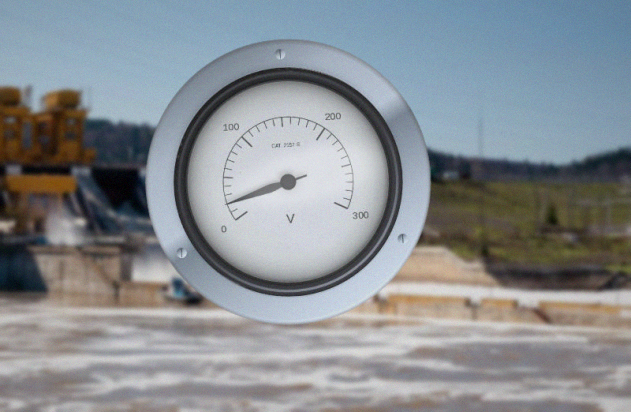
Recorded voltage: 20 V
